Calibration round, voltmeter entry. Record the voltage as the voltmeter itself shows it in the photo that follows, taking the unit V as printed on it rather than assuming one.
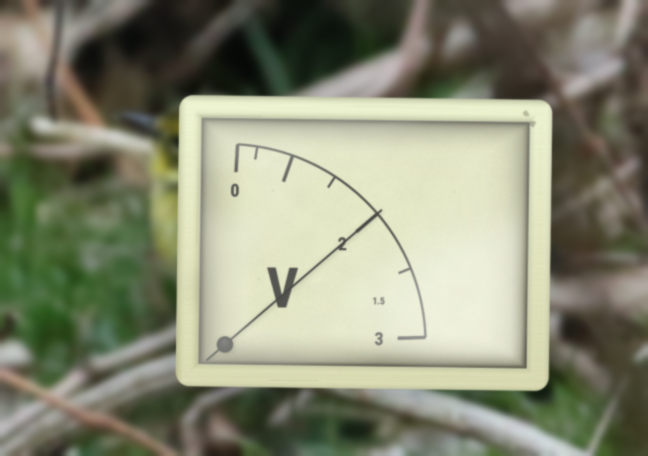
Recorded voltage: 2 V
